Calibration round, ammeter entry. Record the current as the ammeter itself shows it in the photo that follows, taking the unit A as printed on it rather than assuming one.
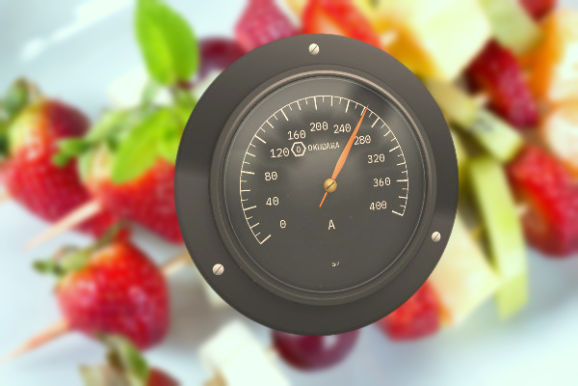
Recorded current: 260 A
